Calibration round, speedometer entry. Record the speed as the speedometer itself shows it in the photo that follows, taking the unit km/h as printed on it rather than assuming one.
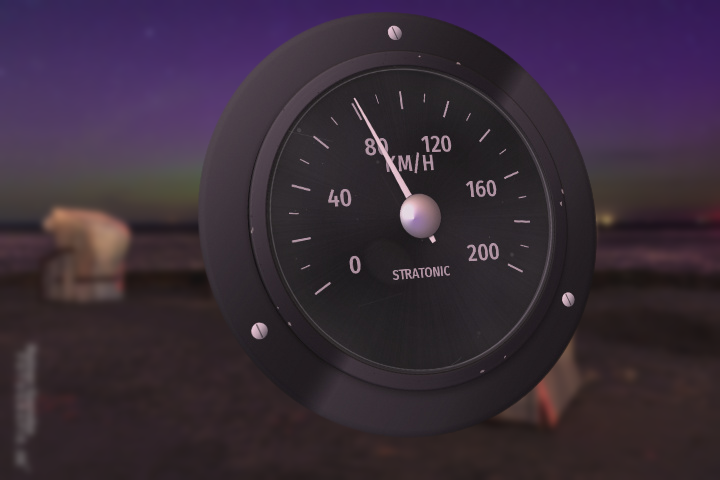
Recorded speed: 80 km/h
